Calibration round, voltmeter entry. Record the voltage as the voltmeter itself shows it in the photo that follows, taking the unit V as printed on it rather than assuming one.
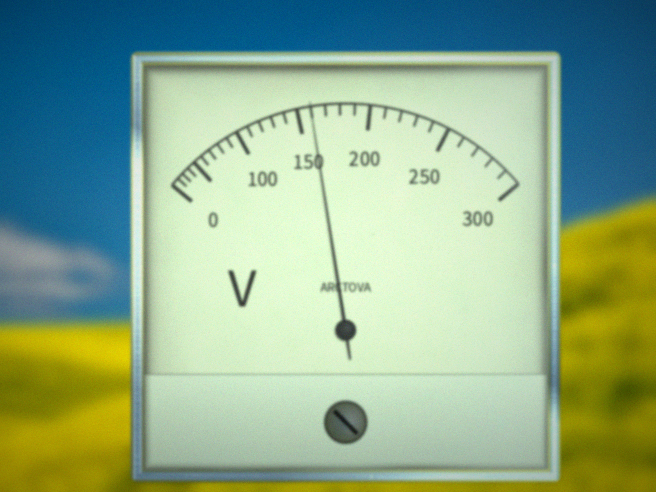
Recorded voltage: 160 V
